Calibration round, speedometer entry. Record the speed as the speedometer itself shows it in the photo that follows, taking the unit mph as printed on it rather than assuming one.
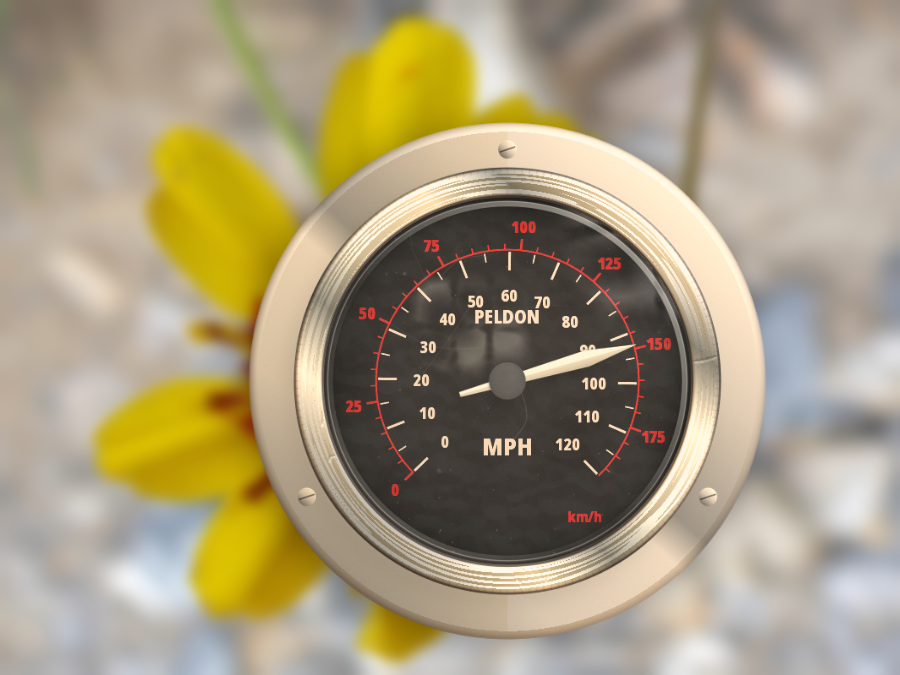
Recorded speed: 92.5 mph
